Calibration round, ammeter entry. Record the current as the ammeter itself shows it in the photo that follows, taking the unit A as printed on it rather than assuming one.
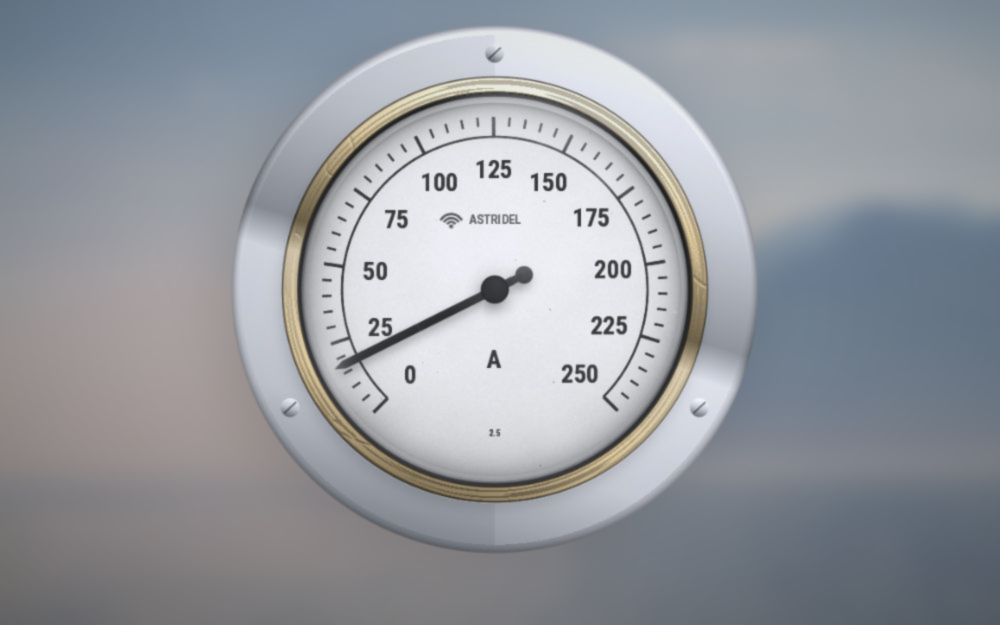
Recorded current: 17.5 A
